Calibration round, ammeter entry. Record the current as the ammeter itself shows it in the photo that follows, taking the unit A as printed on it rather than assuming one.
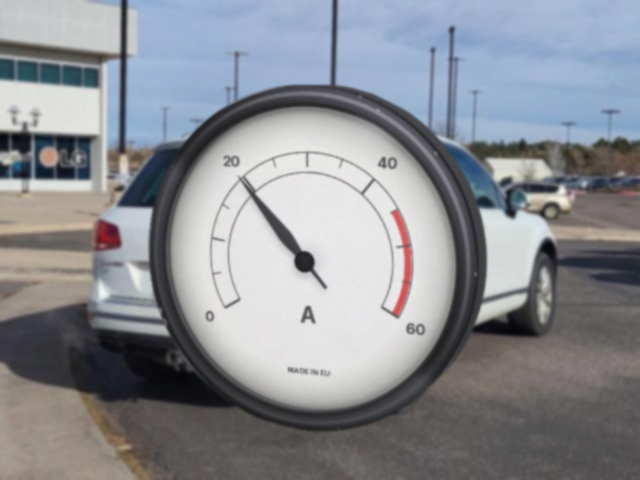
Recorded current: 20 A
